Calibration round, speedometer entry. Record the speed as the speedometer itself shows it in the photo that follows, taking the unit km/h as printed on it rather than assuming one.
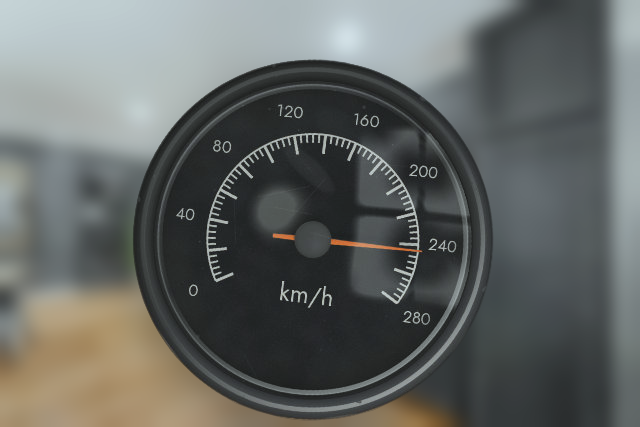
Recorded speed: 244 km/h
